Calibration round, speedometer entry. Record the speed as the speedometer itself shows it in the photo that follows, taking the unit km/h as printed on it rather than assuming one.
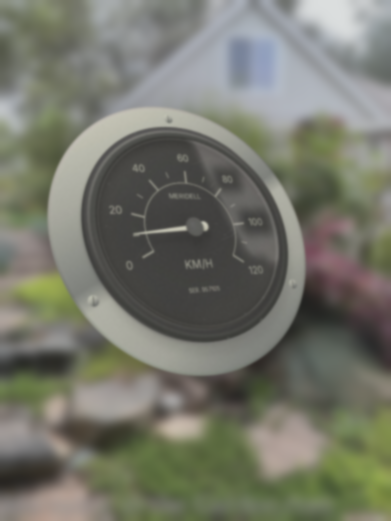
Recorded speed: 10 km/h
